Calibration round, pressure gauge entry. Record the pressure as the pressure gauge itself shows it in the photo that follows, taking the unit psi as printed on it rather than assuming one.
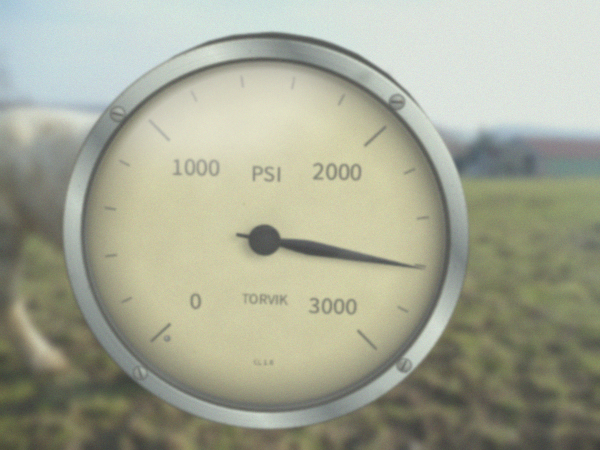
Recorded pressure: 2600 psi
